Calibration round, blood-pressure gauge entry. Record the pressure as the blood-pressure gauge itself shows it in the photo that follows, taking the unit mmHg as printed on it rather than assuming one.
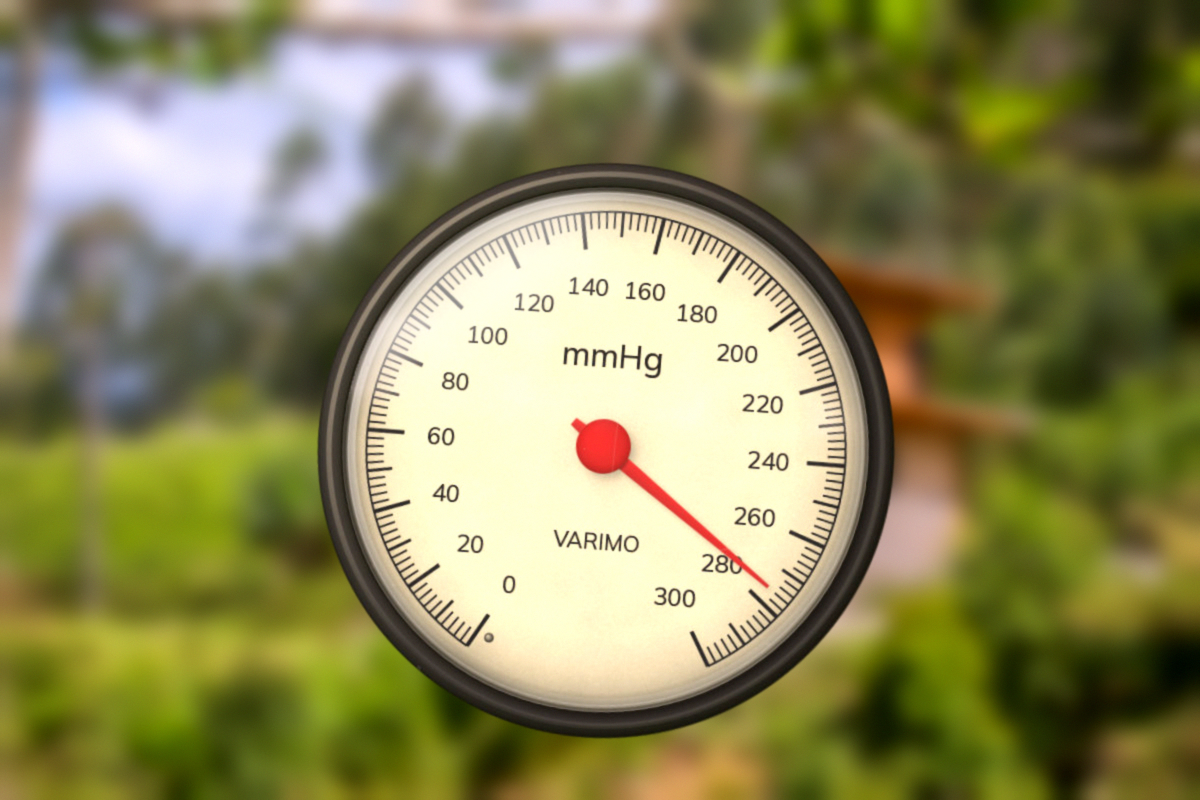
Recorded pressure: 276 mmHg
